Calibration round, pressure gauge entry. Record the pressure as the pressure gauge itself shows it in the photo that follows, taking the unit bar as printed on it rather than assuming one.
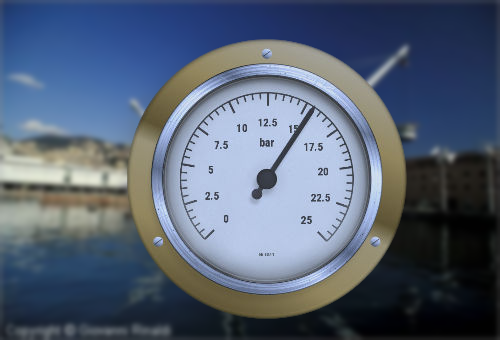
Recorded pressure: 15.5 bar
